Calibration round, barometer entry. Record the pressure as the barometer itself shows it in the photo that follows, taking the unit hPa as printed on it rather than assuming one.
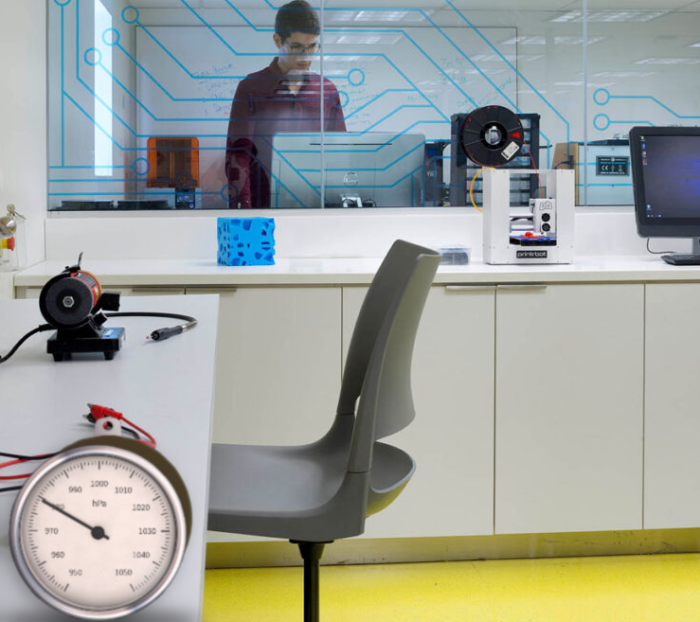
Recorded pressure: 980 hPa
